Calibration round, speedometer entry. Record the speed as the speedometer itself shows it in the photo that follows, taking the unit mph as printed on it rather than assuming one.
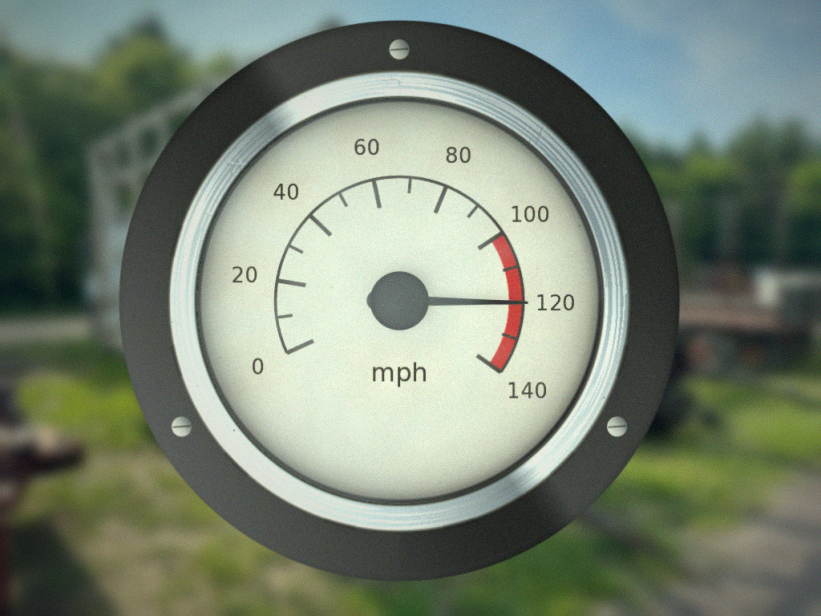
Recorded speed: 120 mph
